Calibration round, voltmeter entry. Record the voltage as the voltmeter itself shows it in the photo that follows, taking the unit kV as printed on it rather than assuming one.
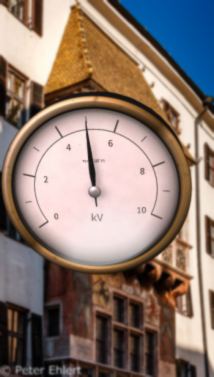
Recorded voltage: 5 kV
